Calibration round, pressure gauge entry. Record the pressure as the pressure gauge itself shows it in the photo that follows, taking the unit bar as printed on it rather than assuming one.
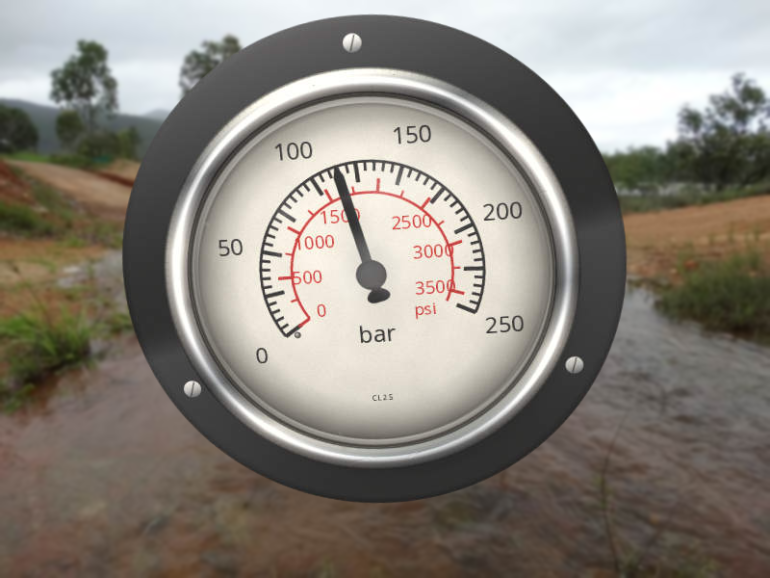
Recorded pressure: 115 bar
